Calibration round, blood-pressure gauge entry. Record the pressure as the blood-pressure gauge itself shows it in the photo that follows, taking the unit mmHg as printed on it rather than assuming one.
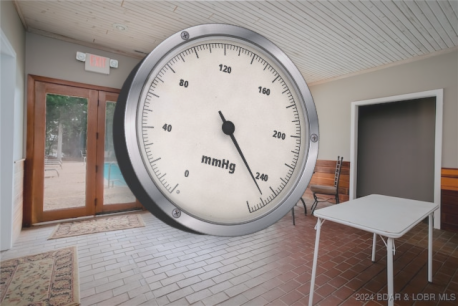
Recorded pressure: 250 mmHg
